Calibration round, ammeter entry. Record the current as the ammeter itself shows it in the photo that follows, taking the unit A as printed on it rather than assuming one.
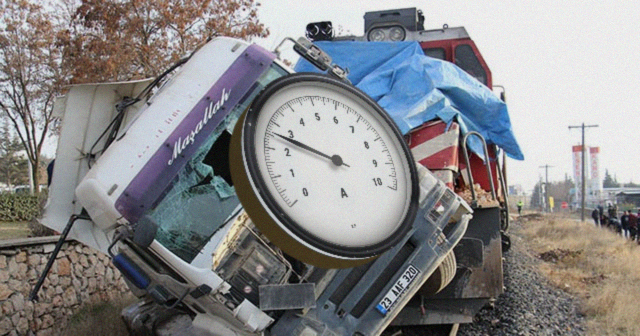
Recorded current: 2.5 A
